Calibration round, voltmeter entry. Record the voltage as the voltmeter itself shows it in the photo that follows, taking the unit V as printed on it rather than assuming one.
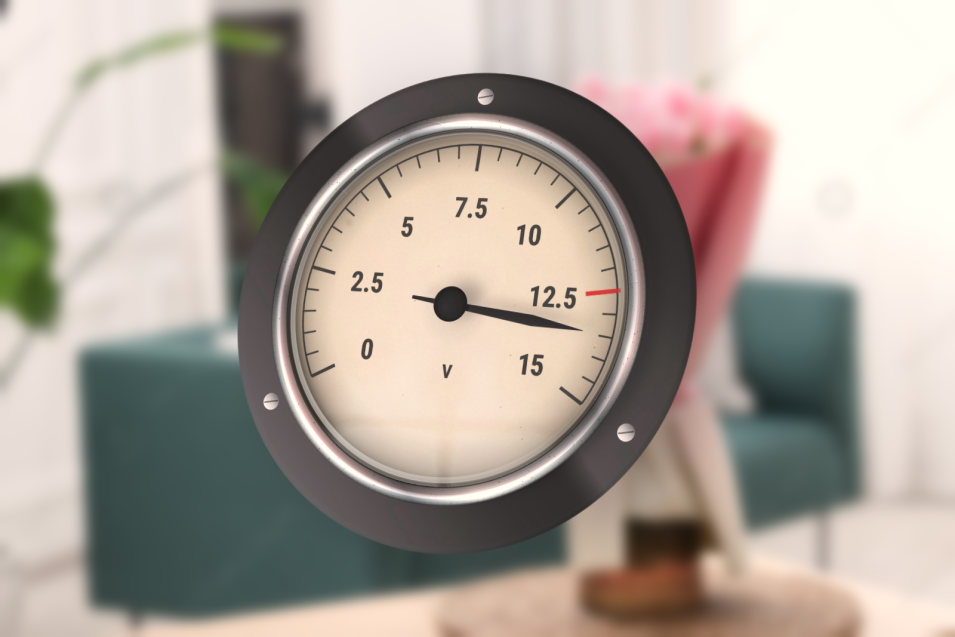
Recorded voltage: 13.5 V
